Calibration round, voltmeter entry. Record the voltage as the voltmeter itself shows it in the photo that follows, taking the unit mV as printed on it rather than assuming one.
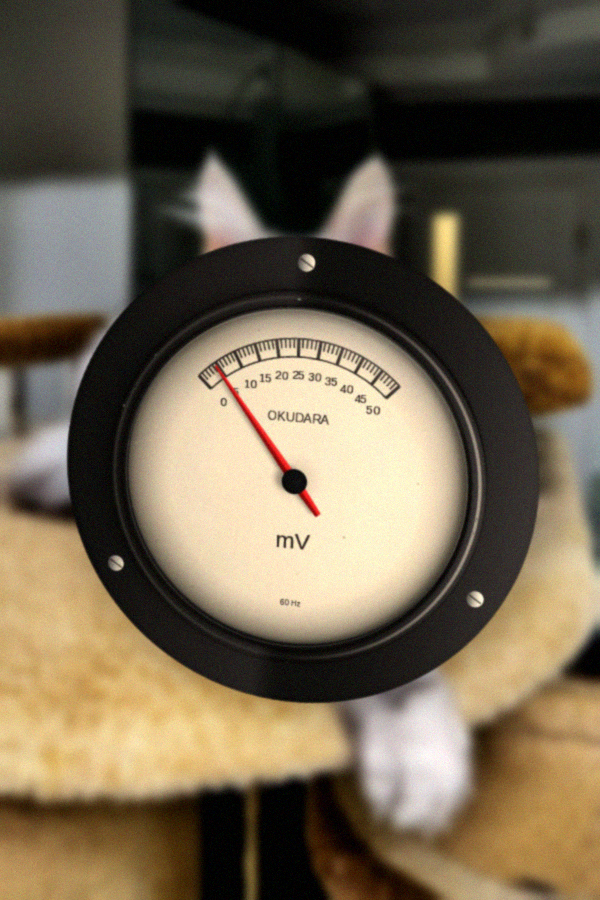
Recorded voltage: 5 mV
